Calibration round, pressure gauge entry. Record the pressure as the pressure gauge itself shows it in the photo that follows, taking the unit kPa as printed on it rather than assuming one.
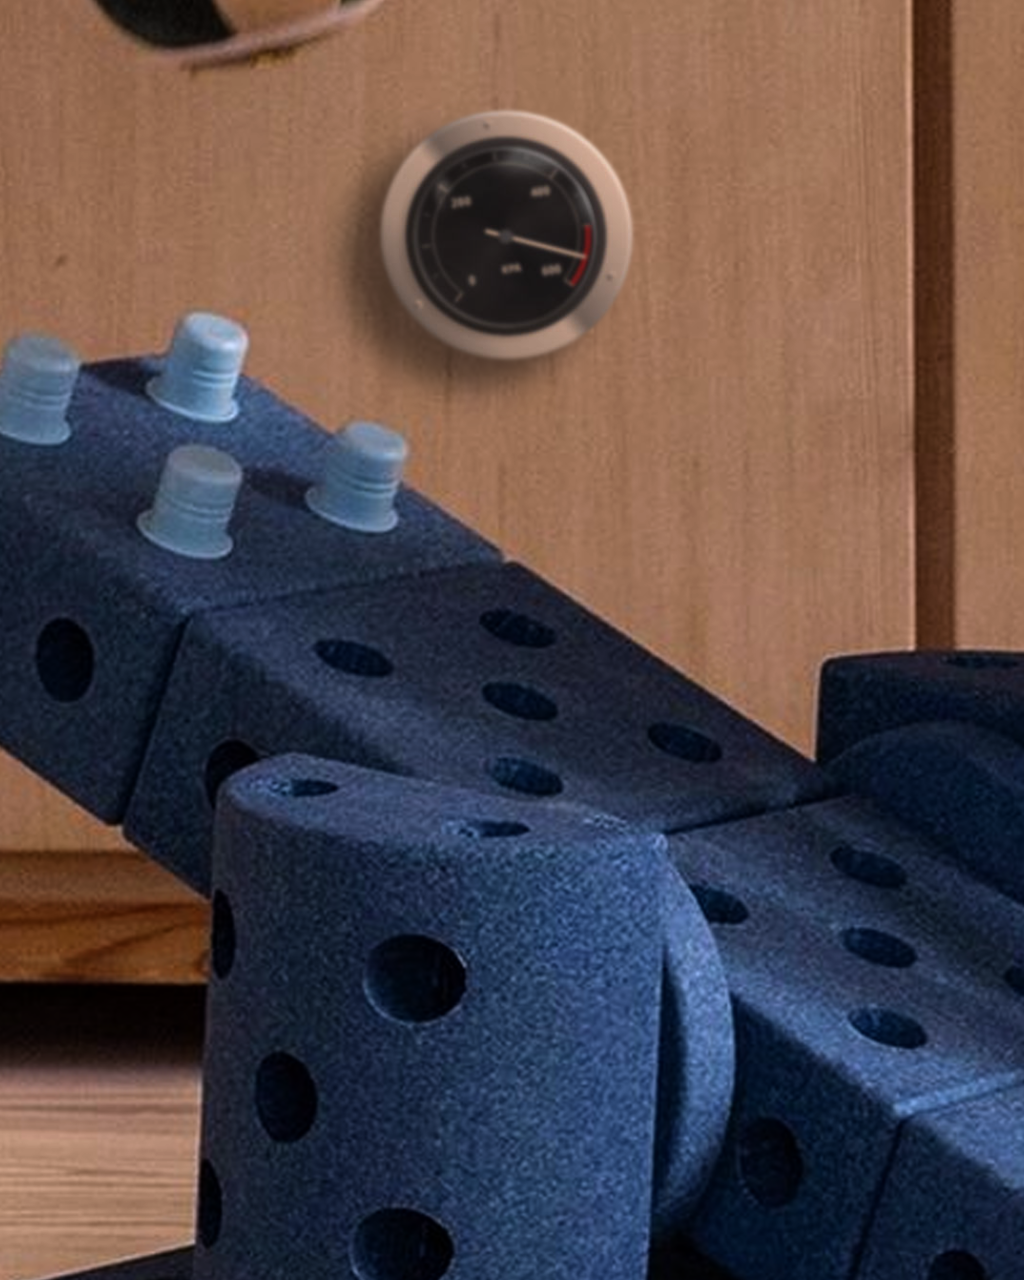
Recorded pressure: 550 kPa
